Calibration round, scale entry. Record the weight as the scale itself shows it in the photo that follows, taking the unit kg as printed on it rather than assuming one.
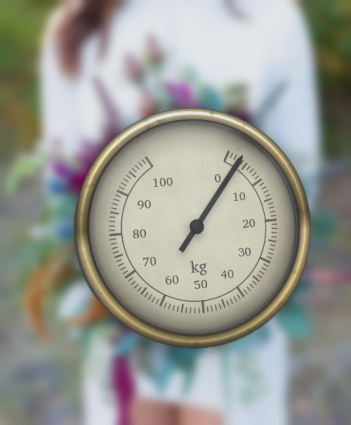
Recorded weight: 3 kg
